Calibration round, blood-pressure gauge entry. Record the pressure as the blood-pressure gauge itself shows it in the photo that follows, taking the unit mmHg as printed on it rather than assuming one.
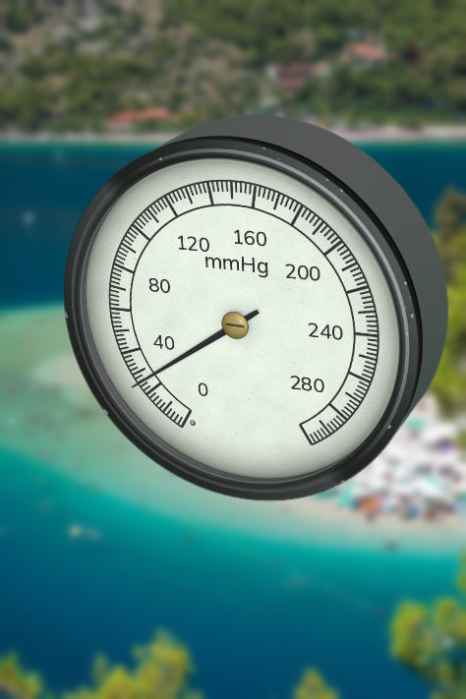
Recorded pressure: 26 mmHg
